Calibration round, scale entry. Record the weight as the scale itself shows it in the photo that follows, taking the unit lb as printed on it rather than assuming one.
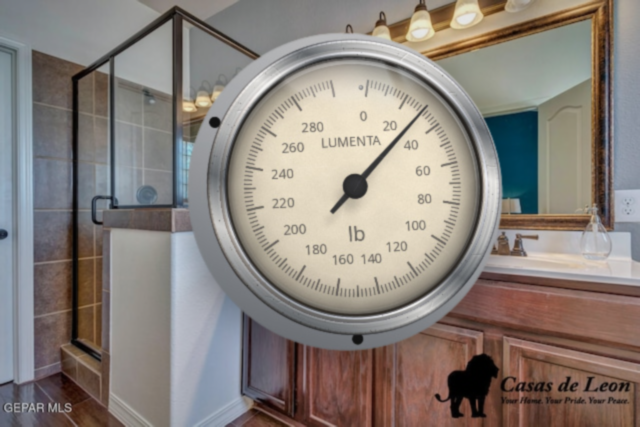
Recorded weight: 30 lb
